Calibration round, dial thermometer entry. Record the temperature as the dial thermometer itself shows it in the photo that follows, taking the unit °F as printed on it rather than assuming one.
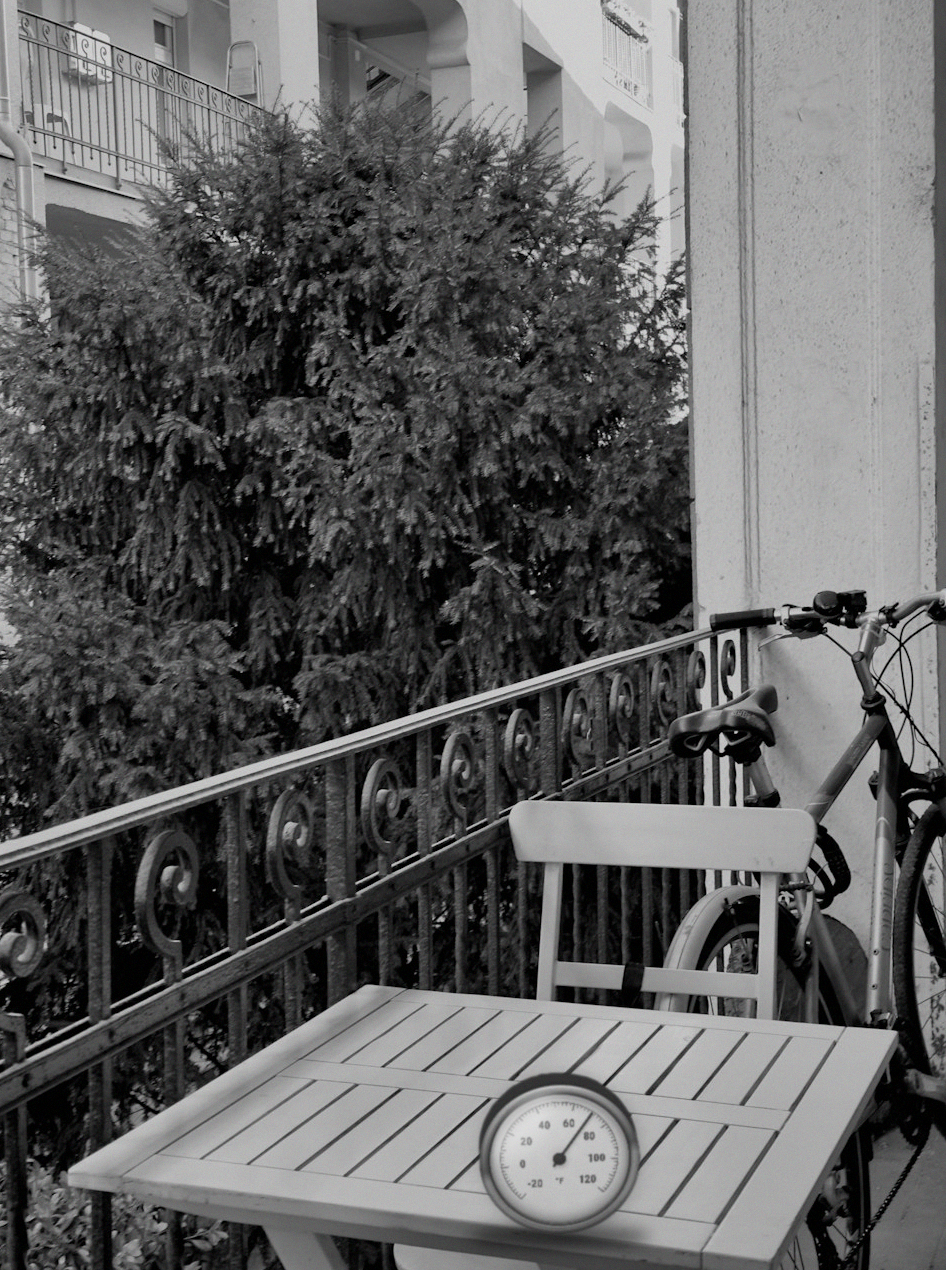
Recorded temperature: 70 °F
